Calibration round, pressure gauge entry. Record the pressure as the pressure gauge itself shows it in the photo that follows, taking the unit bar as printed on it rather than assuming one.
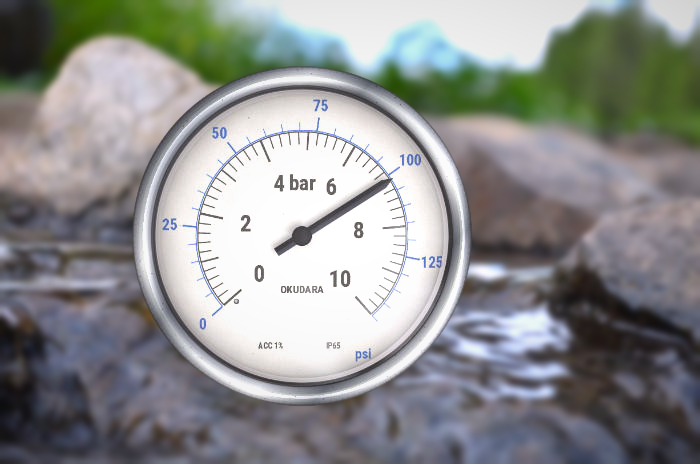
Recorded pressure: 7 bar
